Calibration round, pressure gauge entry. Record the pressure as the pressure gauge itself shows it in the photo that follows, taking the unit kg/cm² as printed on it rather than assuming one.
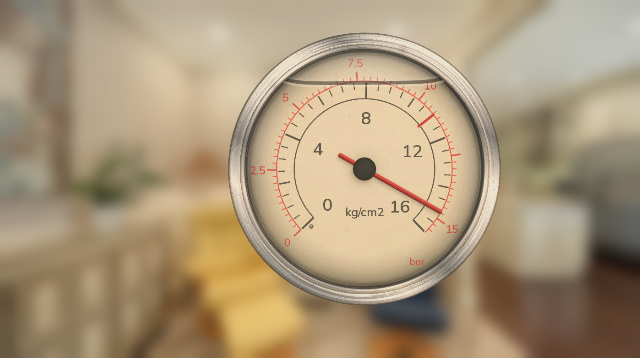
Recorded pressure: 15 kg/cm²
